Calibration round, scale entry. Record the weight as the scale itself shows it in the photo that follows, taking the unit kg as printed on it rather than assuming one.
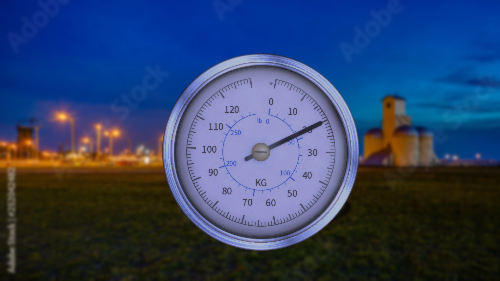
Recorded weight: 20 kg
